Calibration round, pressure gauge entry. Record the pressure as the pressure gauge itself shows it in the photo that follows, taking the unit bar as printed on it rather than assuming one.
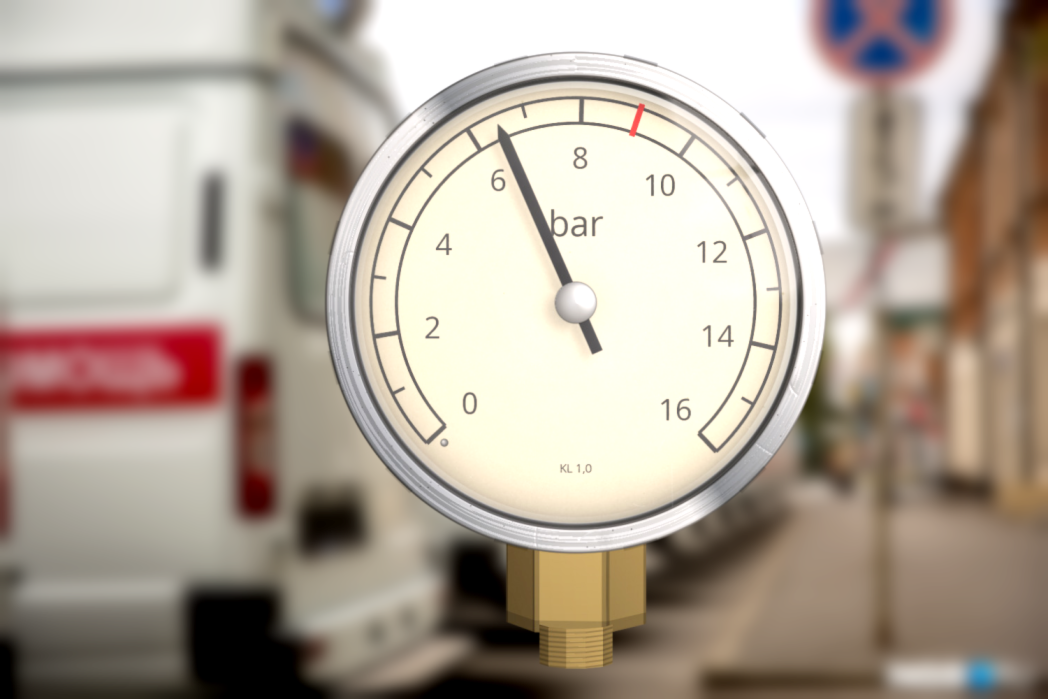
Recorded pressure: 6.5 bar
